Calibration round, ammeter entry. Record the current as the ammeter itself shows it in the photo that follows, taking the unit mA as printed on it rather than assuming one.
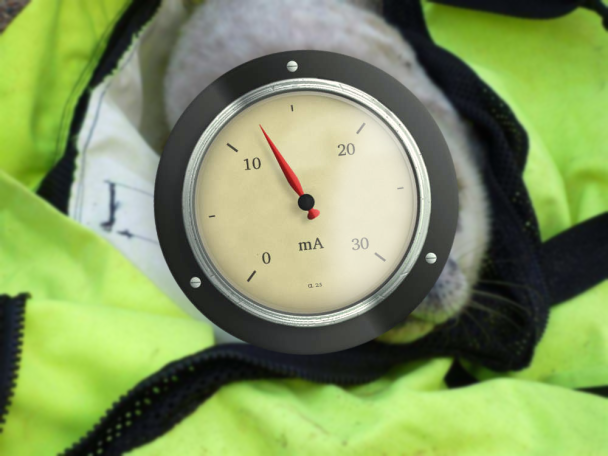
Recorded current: 12.5 mA
